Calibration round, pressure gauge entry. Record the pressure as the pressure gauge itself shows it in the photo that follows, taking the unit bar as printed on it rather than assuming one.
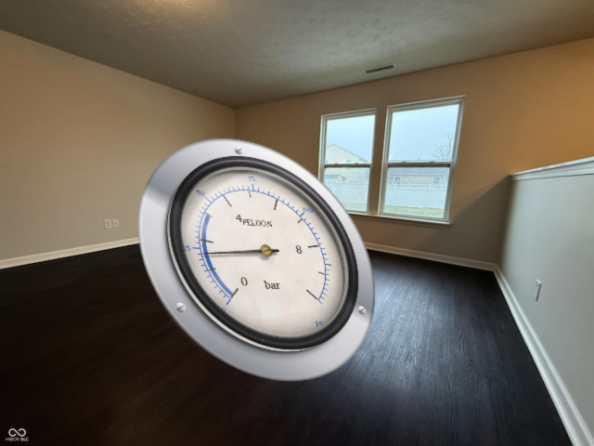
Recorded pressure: 1.5 bar
